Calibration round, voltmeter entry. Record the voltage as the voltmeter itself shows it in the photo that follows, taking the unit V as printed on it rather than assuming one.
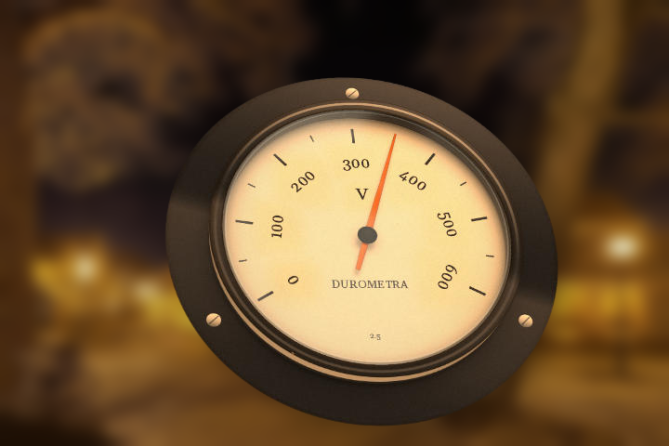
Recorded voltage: 350 V
